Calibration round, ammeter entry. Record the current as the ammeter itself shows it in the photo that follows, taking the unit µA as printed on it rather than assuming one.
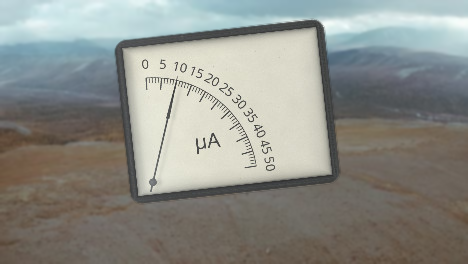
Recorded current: 10 µA
